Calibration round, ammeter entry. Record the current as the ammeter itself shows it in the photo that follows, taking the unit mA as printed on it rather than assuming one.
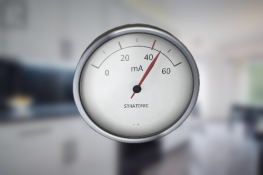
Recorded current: 45 mA
